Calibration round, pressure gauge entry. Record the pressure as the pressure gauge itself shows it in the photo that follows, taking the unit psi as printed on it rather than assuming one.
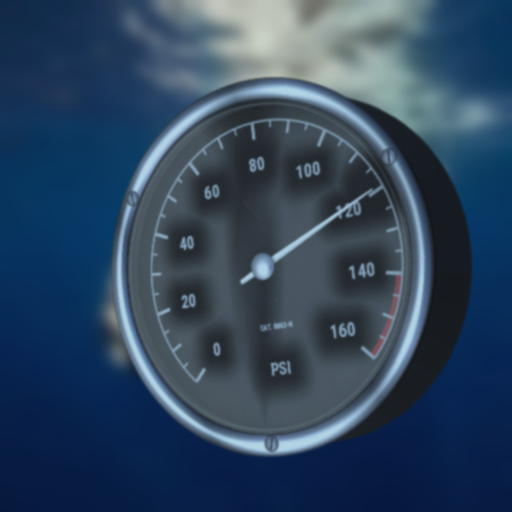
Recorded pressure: 120 psi
